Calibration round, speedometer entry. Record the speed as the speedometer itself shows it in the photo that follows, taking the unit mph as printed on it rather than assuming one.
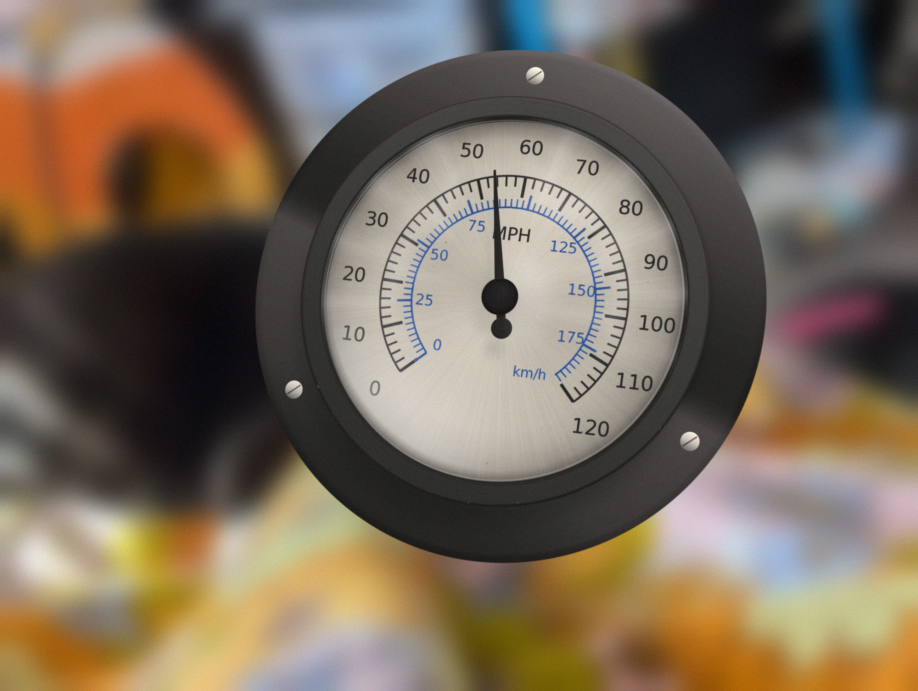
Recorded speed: 54 mph
